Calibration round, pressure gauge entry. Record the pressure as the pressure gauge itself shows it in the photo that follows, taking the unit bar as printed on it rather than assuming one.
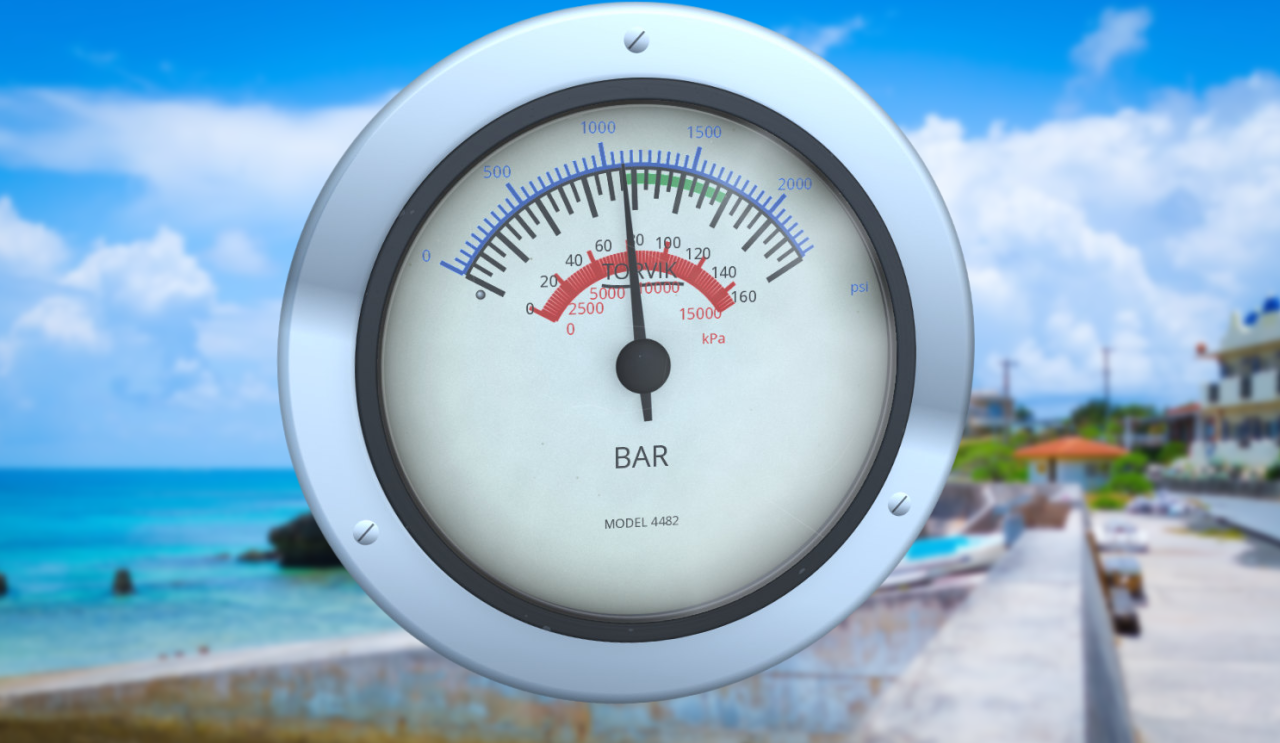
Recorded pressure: 75 bar
